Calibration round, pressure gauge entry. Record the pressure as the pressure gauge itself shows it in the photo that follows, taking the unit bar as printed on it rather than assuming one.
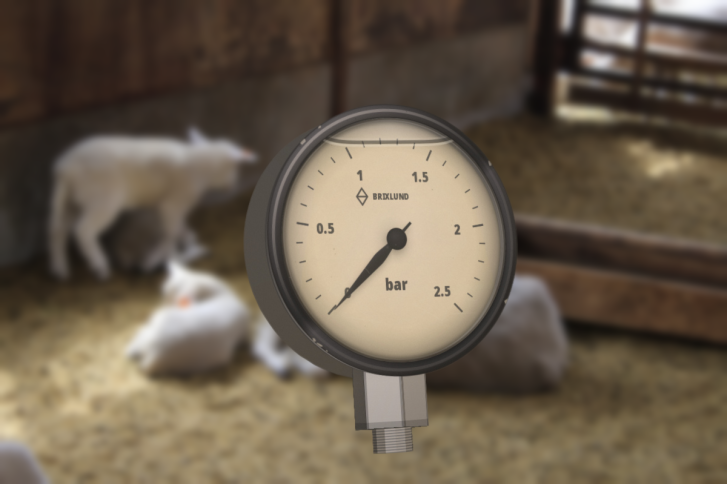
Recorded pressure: 0 bar
